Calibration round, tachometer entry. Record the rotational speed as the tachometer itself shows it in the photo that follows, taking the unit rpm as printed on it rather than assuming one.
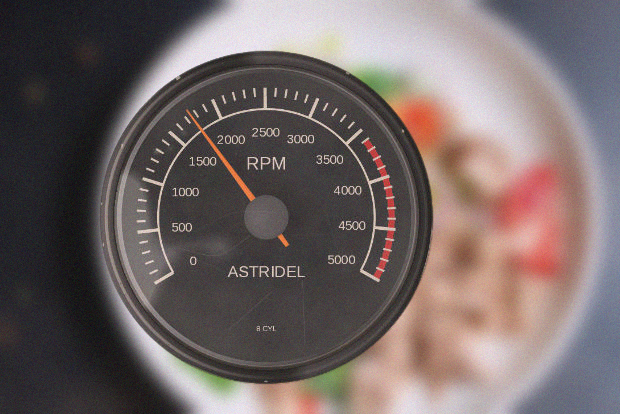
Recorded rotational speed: 1750 rpm
